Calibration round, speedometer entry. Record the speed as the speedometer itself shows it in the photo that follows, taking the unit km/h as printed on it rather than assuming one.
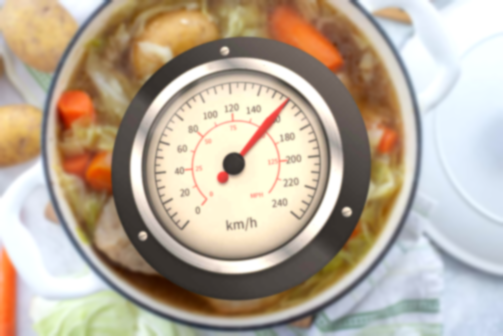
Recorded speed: 160 km/h
